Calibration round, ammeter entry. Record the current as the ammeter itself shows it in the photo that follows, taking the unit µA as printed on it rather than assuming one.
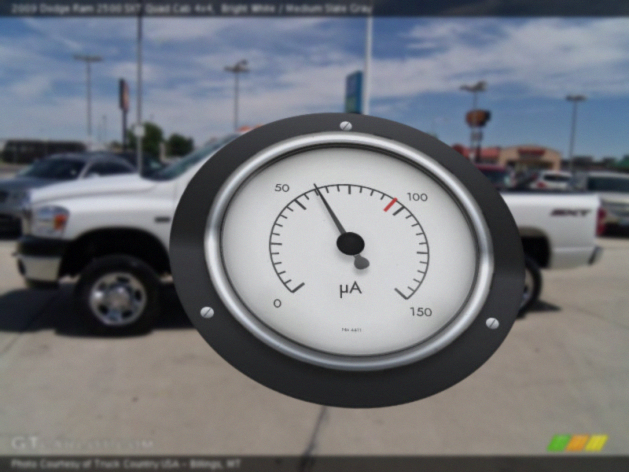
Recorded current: 60 µA
